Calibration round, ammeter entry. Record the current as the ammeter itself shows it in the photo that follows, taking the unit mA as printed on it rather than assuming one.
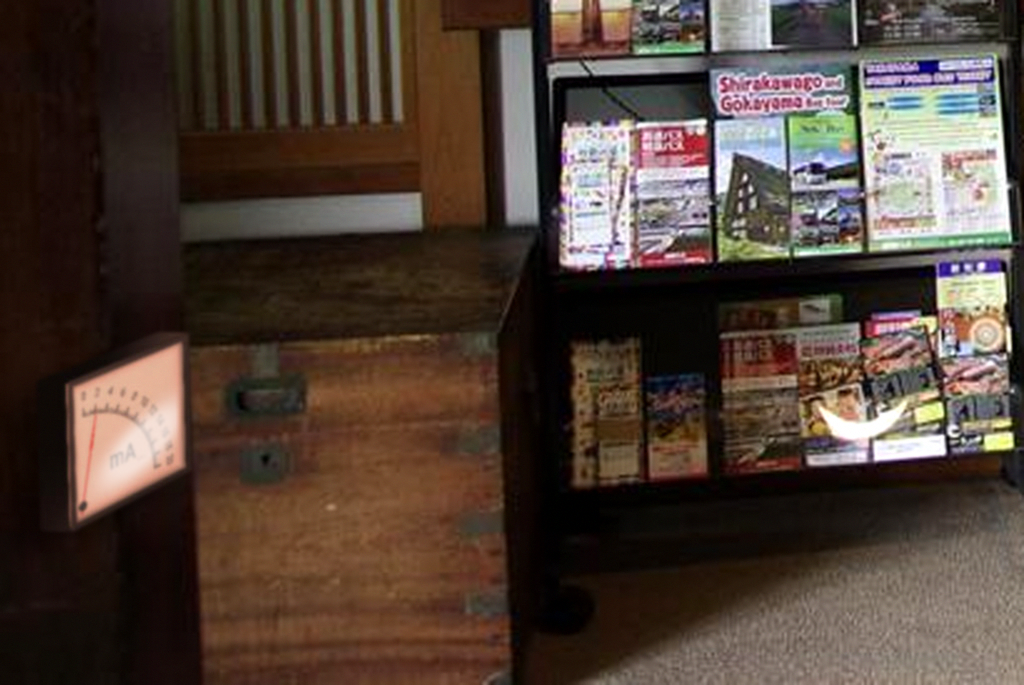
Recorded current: 2 mA
